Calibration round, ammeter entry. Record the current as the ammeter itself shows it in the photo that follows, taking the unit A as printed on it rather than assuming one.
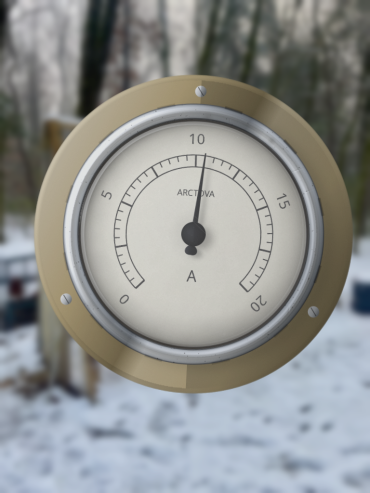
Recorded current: 10.5 A
